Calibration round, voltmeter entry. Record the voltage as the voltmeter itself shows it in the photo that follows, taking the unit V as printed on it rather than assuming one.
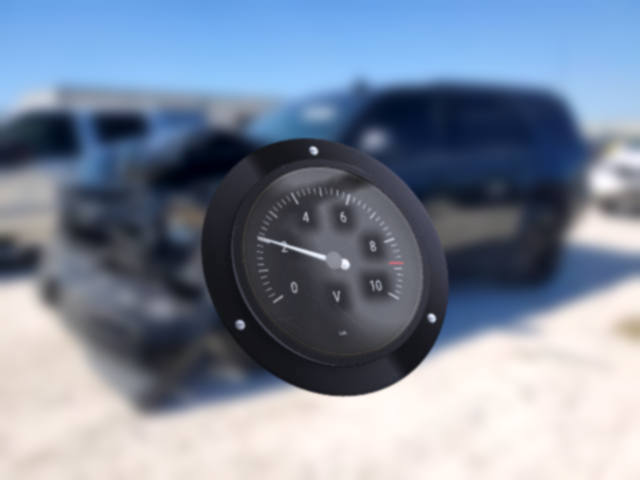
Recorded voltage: 2 V
